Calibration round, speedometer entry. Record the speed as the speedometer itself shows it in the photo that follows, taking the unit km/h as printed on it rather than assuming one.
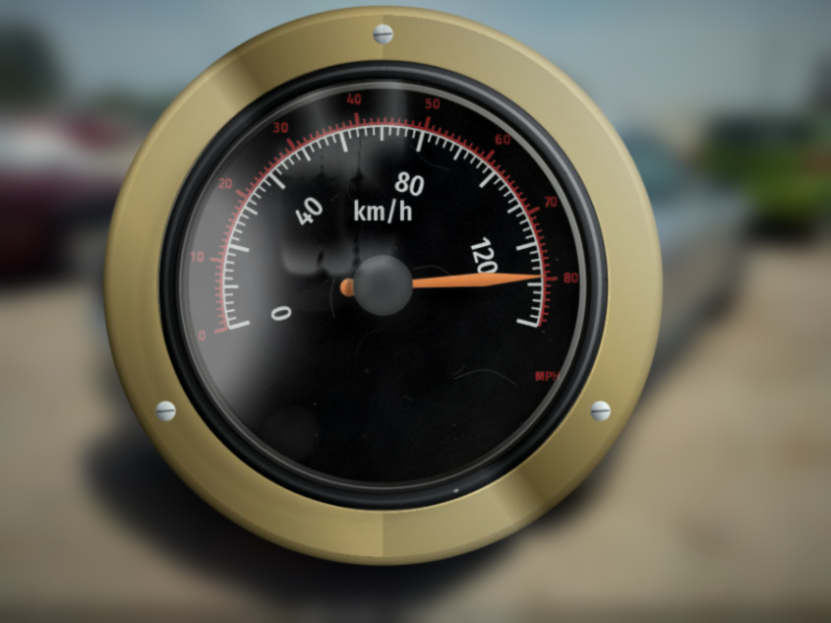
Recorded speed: 128 km/h
